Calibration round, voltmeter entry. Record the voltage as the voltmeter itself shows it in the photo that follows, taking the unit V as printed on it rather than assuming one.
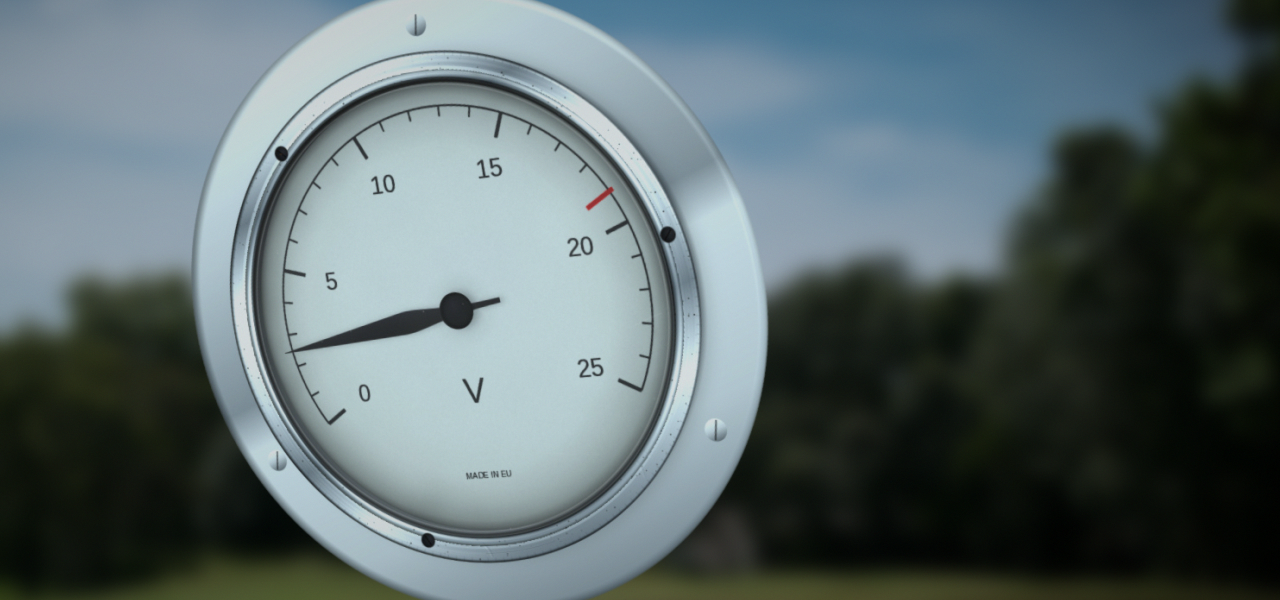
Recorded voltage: 2.5 V
